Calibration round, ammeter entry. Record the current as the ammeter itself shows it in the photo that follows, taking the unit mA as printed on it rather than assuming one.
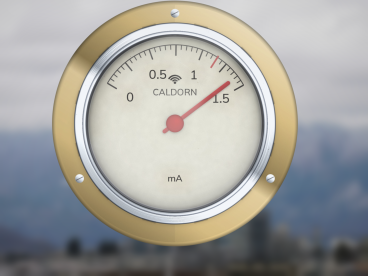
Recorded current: 1.4 mA
